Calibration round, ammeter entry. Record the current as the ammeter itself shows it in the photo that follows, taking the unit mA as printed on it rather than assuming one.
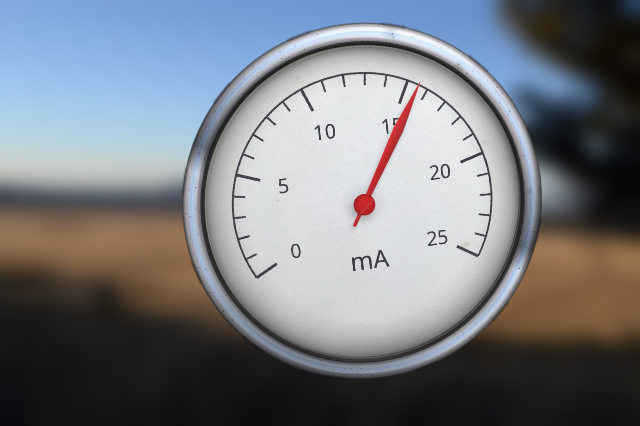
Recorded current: 15.5 mA
